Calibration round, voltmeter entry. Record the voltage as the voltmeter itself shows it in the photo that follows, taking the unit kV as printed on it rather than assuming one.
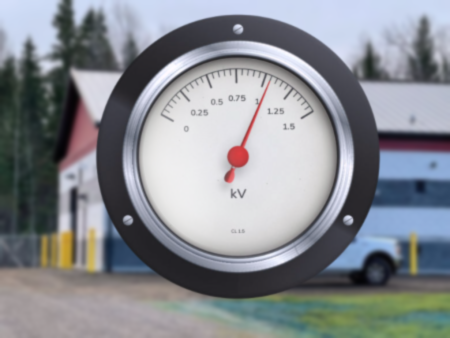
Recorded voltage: 1.05 kV
